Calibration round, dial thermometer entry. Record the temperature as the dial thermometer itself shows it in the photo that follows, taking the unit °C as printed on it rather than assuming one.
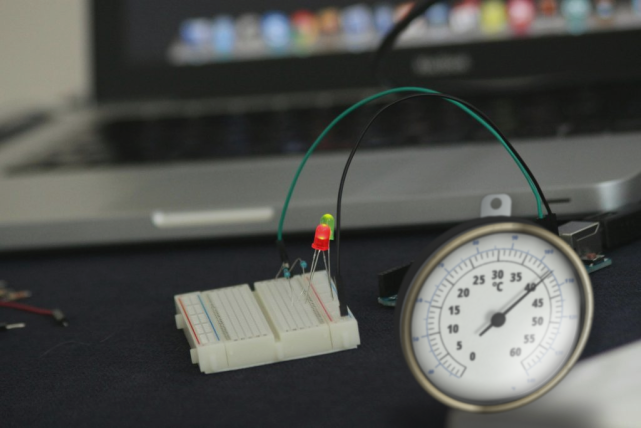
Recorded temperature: 40 °C
